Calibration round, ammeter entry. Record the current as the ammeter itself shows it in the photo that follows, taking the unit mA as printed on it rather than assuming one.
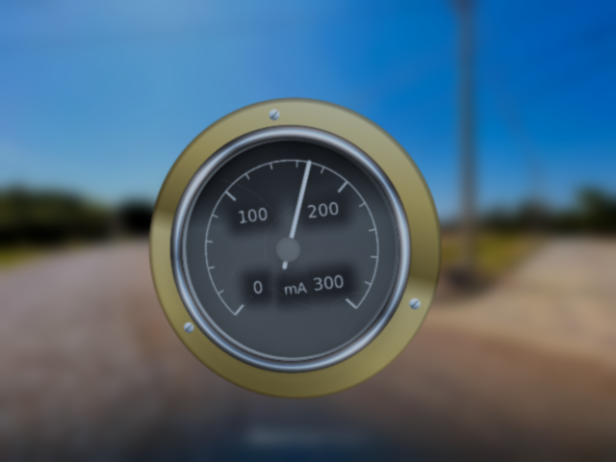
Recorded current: 170 mA
